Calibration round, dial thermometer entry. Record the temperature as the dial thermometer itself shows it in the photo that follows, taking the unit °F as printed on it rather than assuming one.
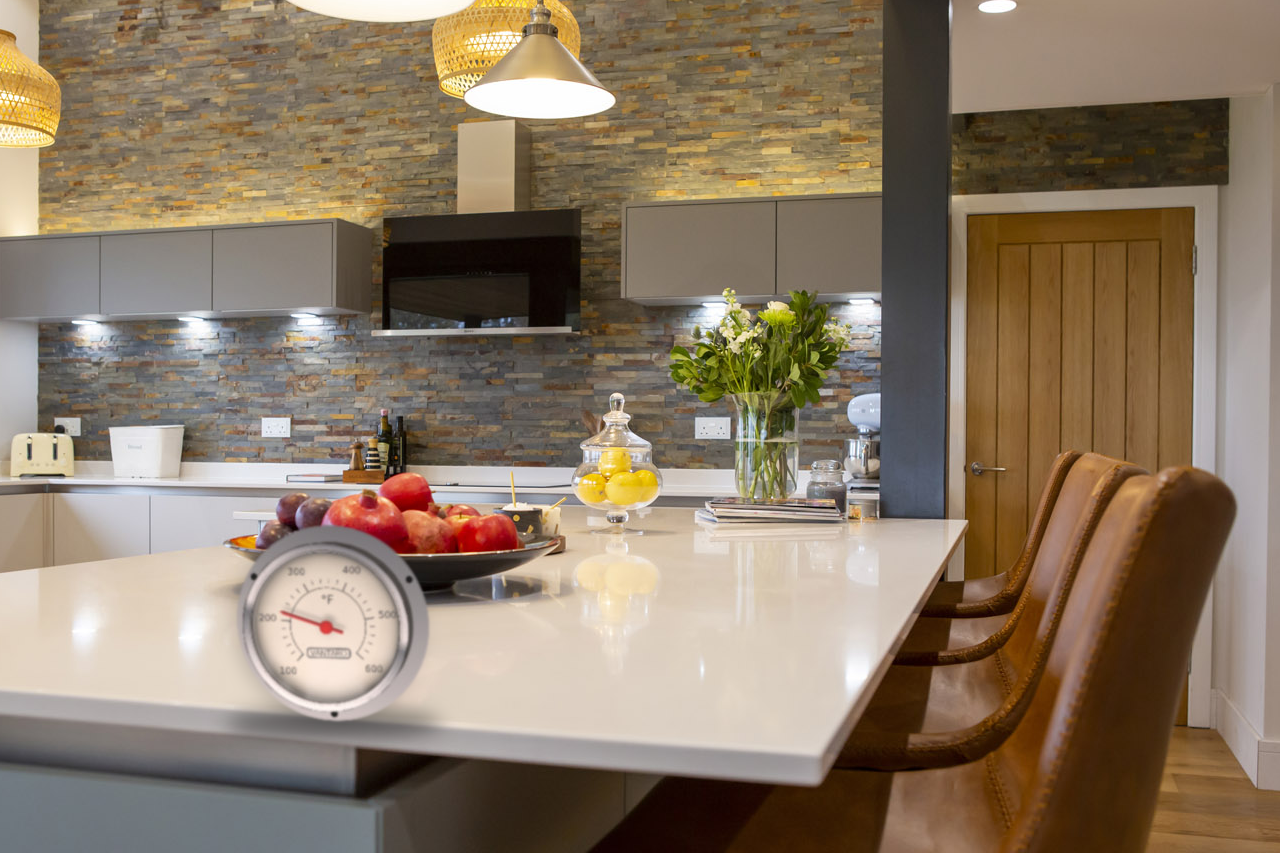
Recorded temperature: 220 °F
